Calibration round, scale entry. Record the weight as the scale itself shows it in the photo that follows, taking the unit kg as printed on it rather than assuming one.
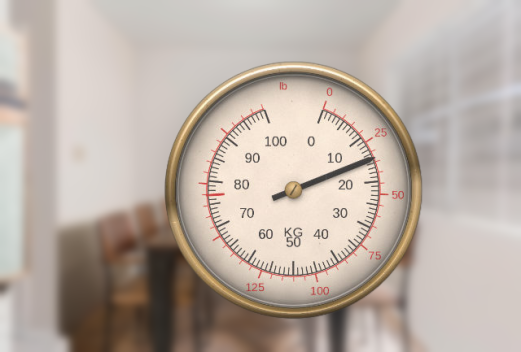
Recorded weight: 15 kg
